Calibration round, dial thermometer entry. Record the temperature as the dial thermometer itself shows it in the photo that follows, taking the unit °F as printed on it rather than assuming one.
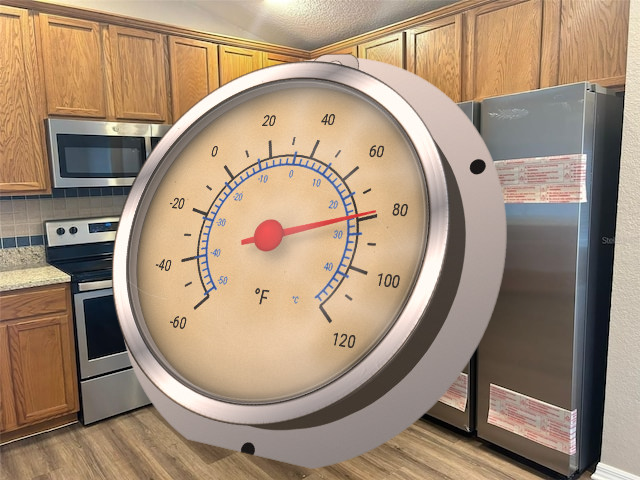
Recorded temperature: 80 °F
